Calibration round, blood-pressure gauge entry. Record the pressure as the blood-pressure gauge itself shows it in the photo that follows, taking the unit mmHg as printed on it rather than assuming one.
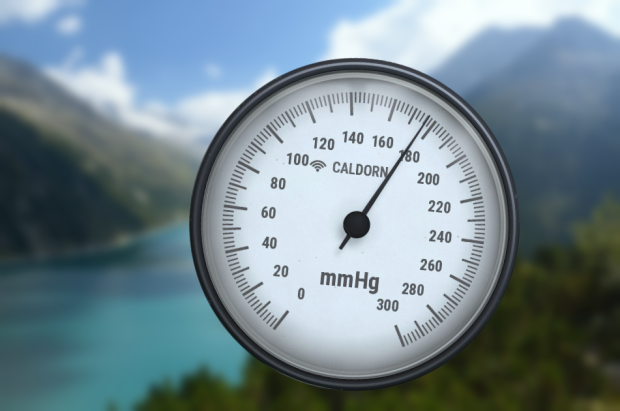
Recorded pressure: 176 mmHg
